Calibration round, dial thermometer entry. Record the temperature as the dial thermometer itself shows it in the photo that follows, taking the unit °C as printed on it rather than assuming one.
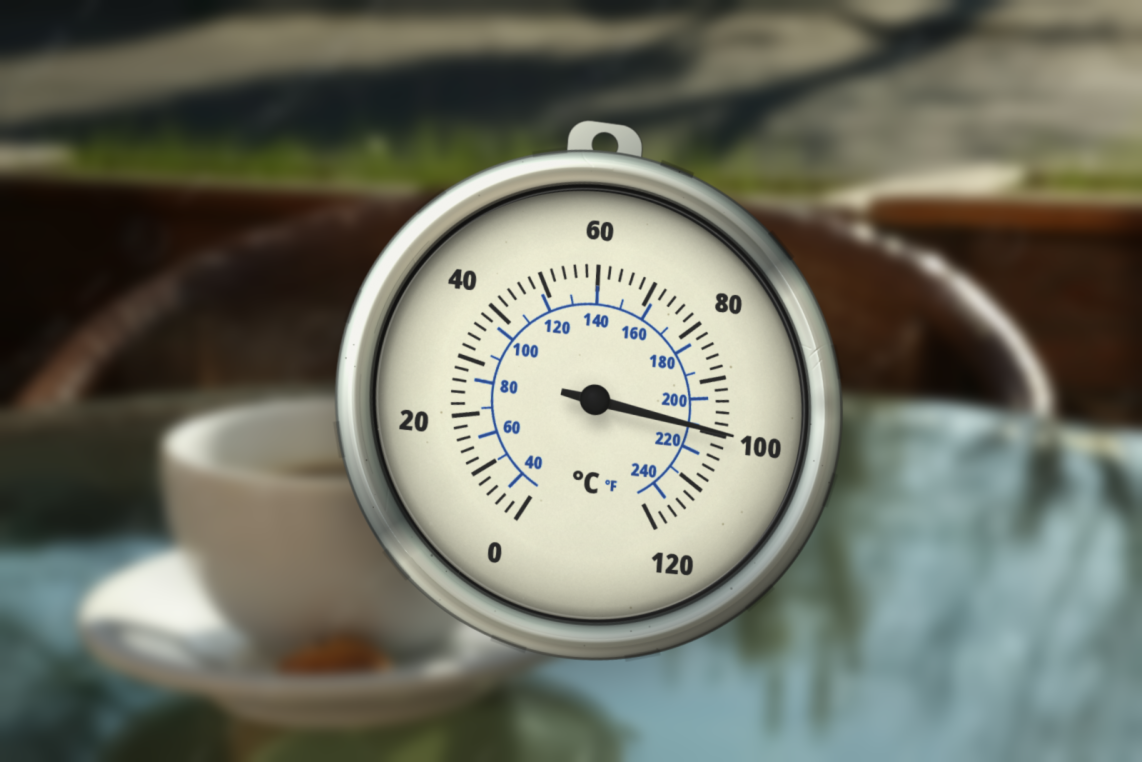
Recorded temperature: 100 °C
